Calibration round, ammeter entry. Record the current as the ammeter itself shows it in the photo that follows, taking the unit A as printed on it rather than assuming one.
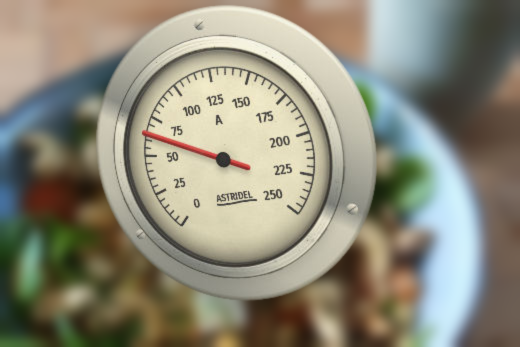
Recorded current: 65 A
